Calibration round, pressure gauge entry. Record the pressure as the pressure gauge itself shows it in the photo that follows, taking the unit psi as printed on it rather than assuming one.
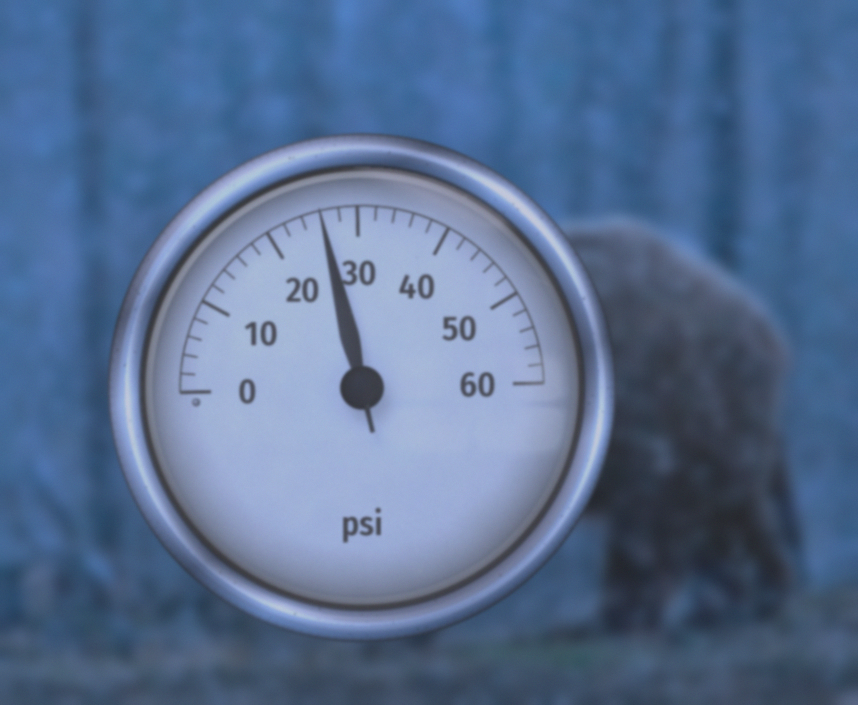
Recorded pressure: 26 psi
